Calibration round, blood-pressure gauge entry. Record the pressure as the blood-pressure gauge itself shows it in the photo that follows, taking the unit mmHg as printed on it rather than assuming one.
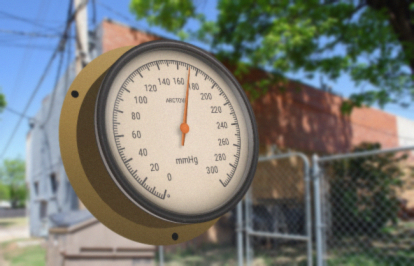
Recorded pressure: 170 mmHg
